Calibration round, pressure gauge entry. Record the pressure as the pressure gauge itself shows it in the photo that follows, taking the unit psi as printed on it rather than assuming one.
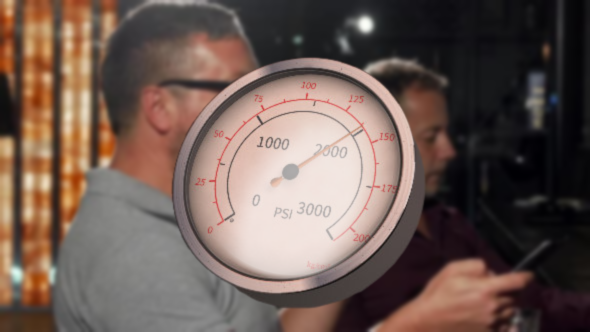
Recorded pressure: 2000 psi
